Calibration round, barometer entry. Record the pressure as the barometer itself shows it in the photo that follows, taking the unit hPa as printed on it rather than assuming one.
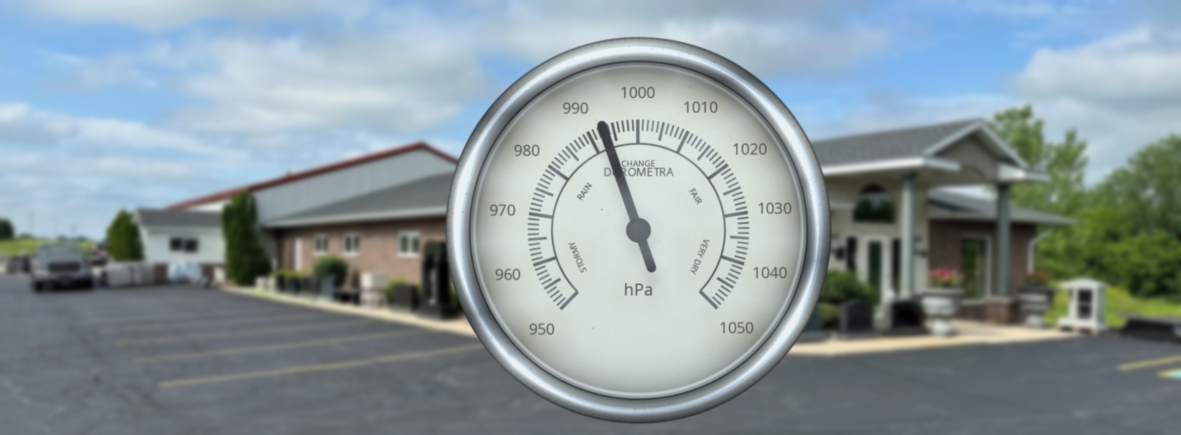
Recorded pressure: 993 hPa
